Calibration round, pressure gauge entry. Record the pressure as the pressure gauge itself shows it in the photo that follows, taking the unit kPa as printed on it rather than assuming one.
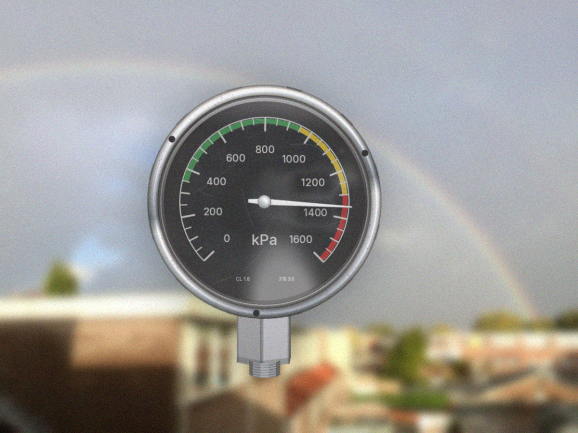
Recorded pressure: 1350 kPa
